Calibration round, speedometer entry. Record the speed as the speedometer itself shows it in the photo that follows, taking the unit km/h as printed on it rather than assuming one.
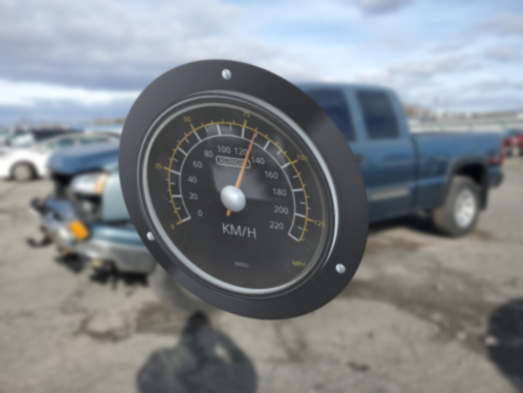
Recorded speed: 130 km/h
